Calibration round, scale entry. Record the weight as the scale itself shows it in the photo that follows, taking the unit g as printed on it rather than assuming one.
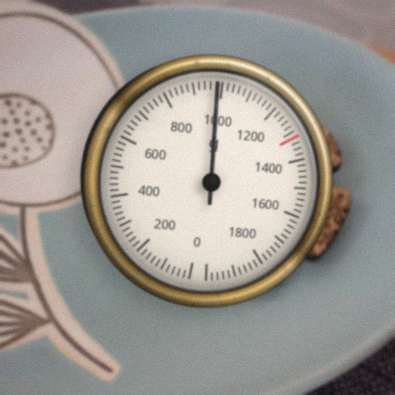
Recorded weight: 980 g
